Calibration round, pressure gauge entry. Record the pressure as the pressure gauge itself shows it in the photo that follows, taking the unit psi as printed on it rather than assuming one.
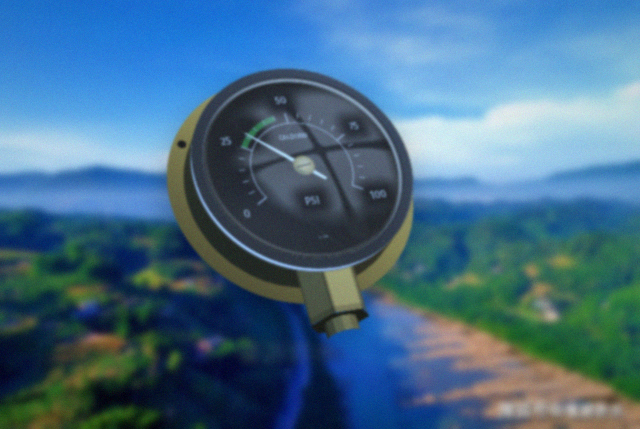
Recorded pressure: 30 psi
